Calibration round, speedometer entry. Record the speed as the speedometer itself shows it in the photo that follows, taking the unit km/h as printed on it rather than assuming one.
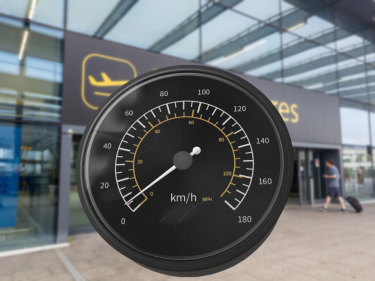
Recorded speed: 5 km/h
